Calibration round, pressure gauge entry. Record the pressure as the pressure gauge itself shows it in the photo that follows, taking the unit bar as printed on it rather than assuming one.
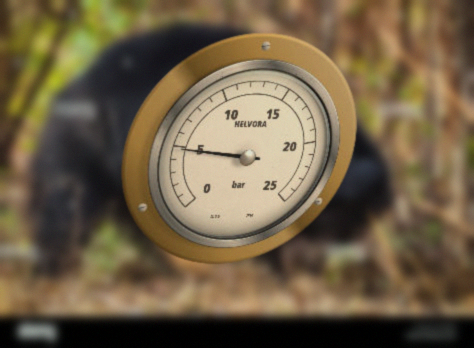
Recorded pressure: 5 bar
